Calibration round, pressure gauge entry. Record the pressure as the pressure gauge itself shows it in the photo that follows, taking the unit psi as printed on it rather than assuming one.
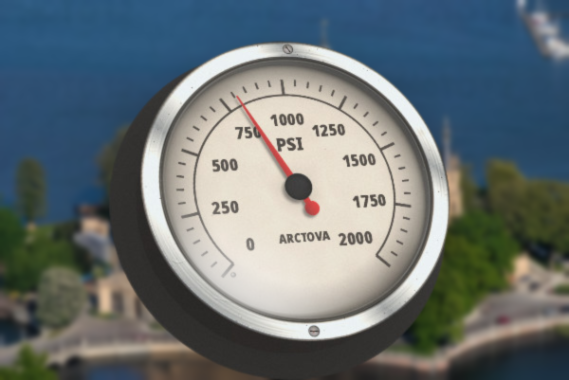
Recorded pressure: 800 psi
